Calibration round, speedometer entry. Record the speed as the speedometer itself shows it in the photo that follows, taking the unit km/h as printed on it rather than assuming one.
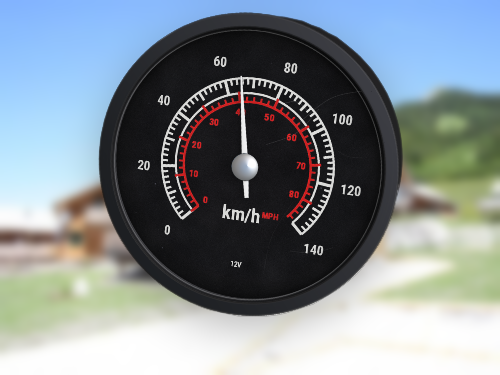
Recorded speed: 66 km/h
